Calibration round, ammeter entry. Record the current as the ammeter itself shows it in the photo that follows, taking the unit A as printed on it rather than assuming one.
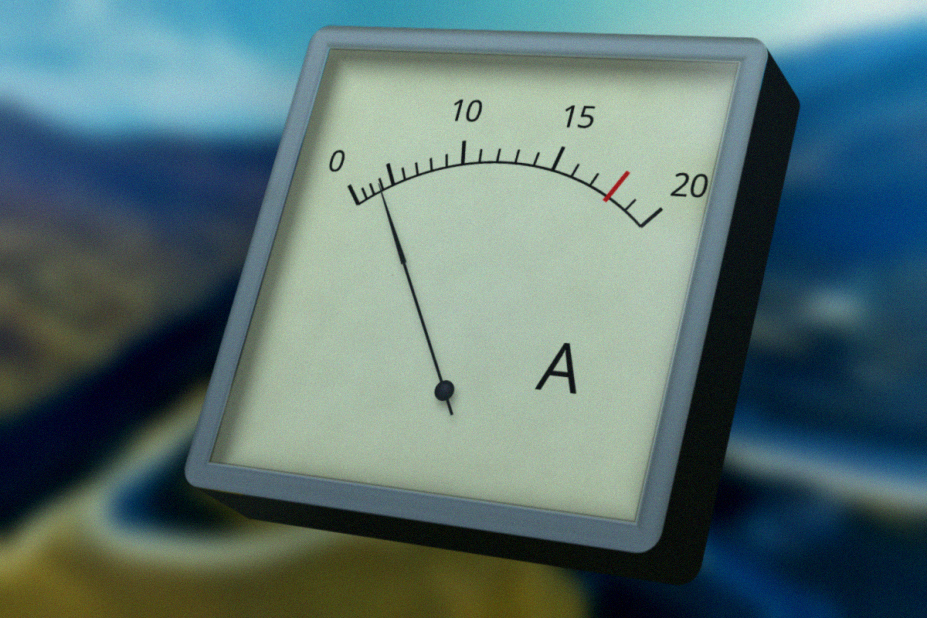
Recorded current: 4 A
